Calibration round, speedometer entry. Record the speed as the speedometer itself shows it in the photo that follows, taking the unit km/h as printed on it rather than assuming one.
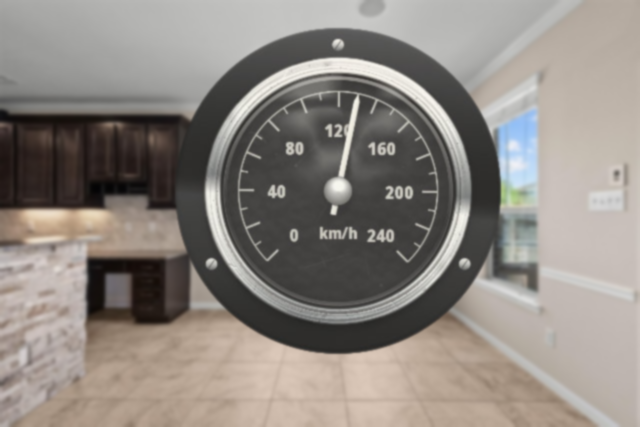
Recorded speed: 130 km/h
